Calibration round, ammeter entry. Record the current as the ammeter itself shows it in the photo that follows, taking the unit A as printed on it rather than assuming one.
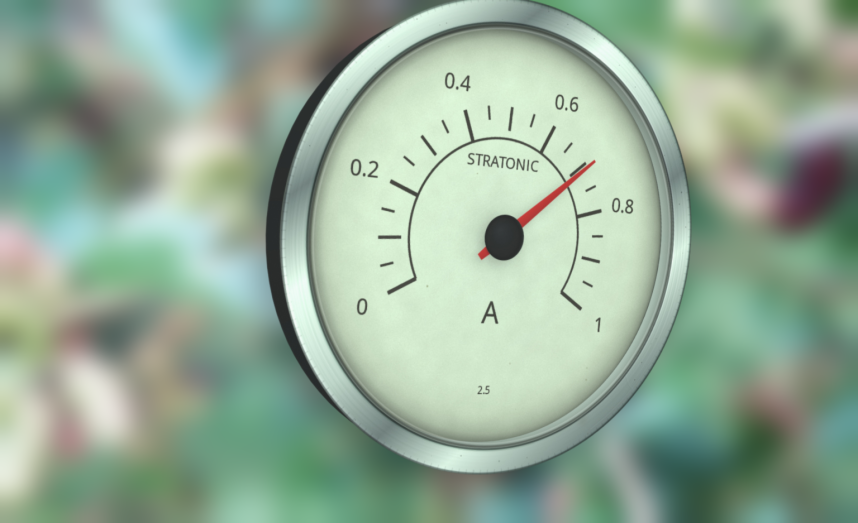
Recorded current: 0.7 A
